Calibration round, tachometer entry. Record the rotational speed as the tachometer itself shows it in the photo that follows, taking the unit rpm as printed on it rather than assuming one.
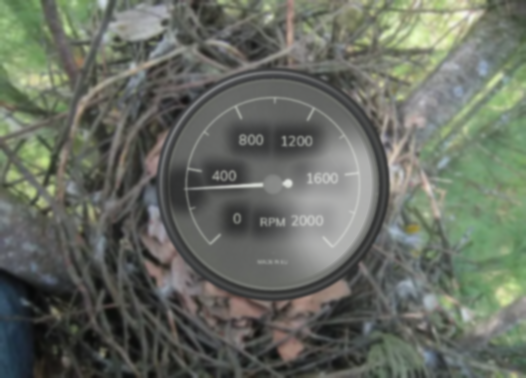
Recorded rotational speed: 300 rpm
